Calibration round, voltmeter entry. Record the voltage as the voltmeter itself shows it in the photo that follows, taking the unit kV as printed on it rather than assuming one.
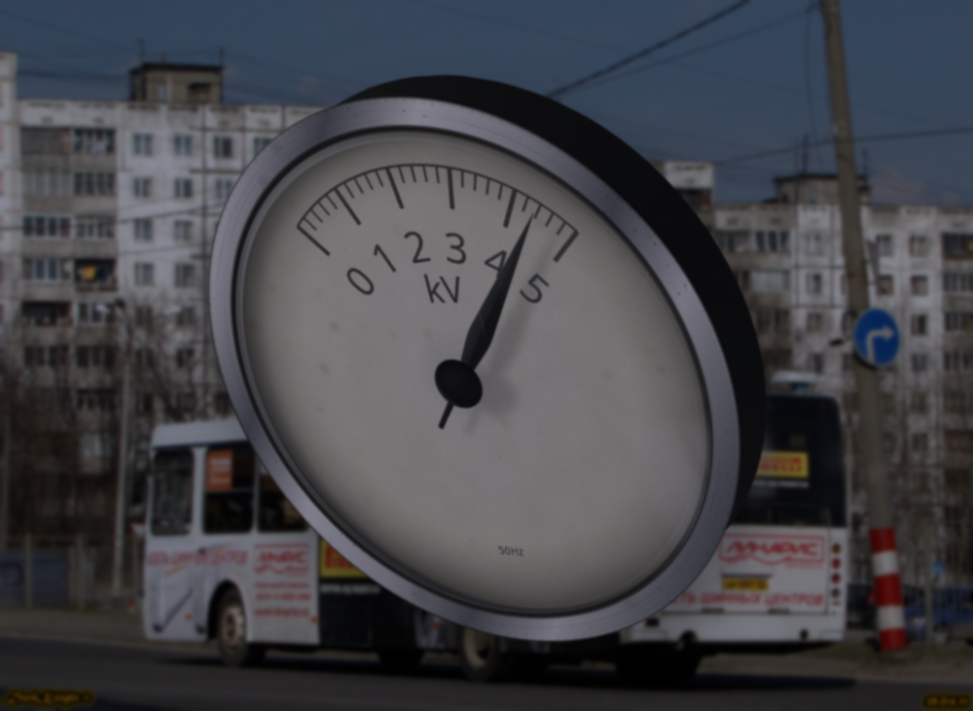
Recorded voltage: 4.4 kV
